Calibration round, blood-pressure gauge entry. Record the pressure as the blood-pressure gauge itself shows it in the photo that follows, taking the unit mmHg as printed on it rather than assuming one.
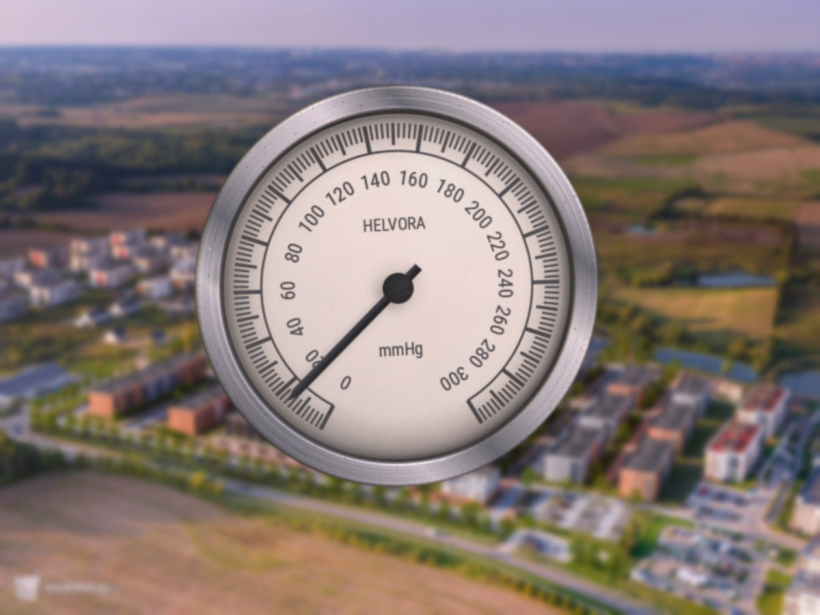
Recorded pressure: 16 mmHg
